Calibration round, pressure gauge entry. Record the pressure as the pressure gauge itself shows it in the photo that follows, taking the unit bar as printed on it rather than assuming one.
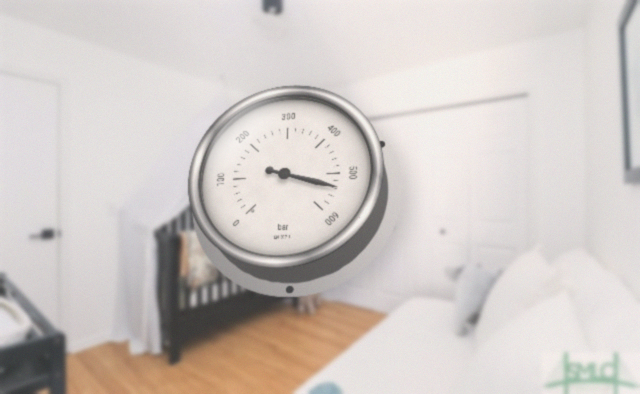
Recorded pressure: 540 bar
